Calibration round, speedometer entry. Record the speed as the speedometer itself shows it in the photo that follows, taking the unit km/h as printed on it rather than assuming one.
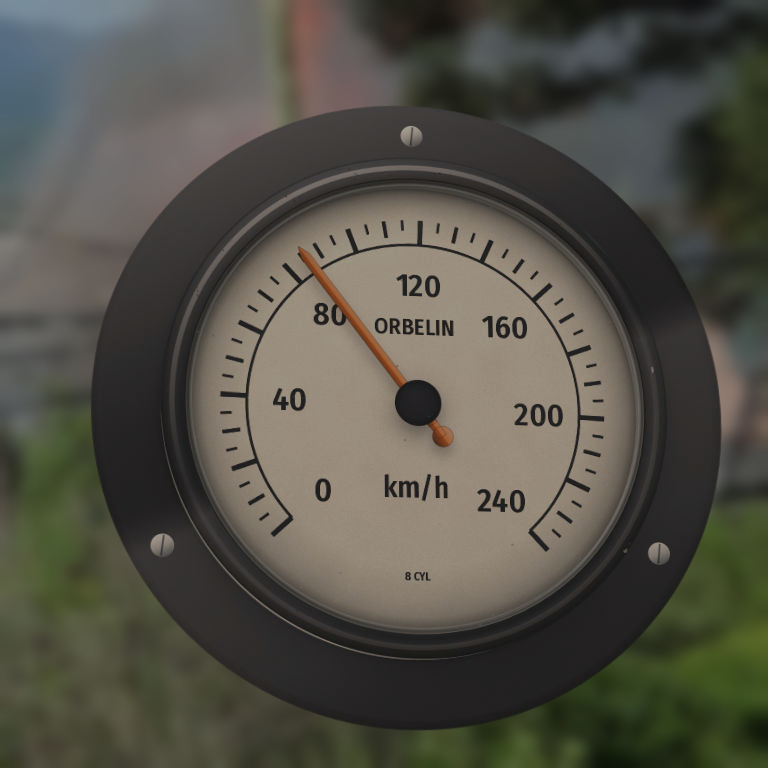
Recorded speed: 85 km/h
